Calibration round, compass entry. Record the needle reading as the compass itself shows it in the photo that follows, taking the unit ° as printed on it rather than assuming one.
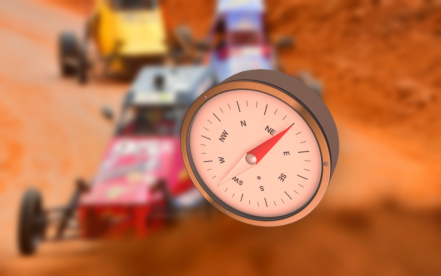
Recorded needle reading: 60 °
